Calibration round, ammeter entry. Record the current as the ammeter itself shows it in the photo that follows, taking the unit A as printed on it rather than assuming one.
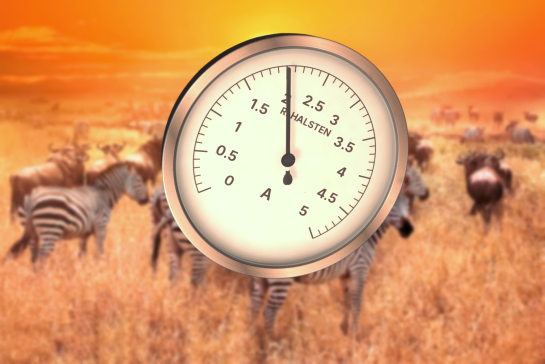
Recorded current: 2 A
